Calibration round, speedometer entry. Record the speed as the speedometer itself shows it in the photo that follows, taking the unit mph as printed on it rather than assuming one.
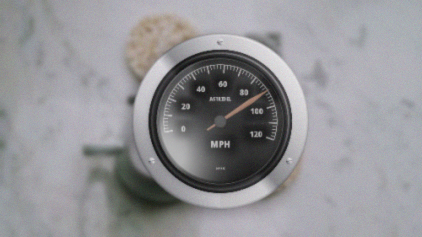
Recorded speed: 90 mph
